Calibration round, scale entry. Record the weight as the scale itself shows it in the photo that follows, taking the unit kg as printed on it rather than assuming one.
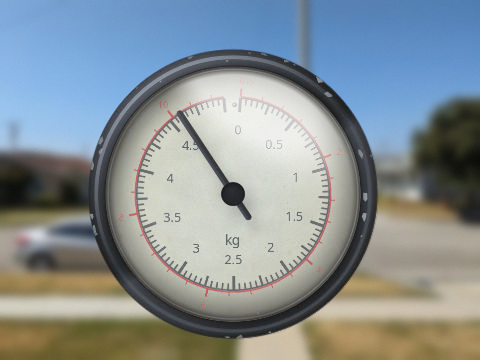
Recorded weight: 4.6 kg
